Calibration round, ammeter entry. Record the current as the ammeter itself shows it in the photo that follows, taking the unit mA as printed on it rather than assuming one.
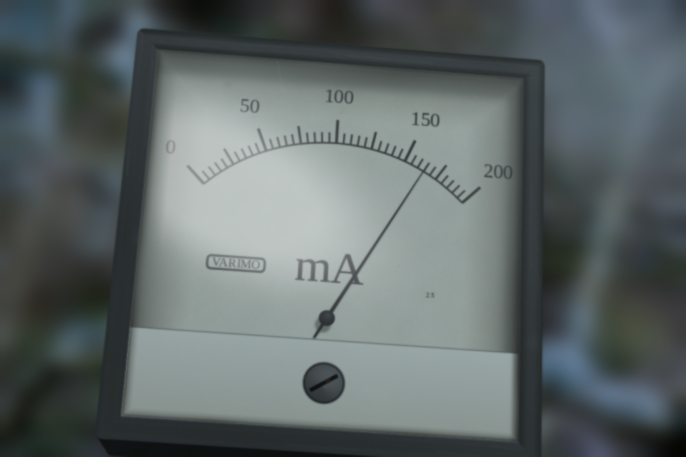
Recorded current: 165 mA
